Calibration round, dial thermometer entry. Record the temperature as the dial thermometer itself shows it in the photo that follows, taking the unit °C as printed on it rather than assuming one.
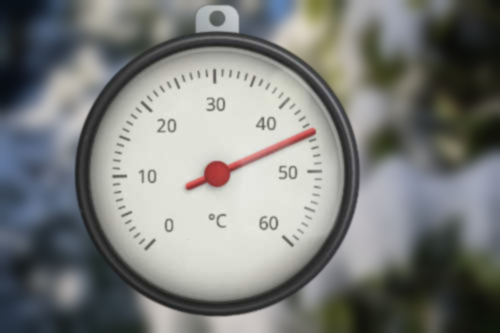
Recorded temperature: 45 °C
